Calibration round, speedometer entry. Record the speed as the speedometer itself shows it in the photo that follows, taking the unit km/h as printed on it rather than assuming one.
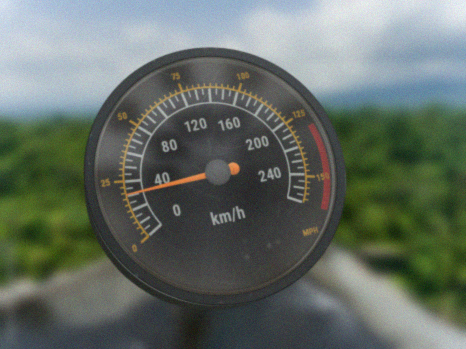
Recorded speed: 30 km/h
